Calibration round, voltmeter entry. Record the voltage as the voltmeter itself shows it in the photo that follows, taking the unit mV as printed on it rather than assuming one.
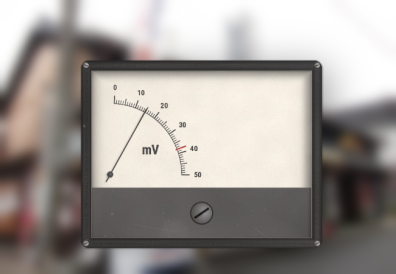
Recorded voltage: 15 mV
